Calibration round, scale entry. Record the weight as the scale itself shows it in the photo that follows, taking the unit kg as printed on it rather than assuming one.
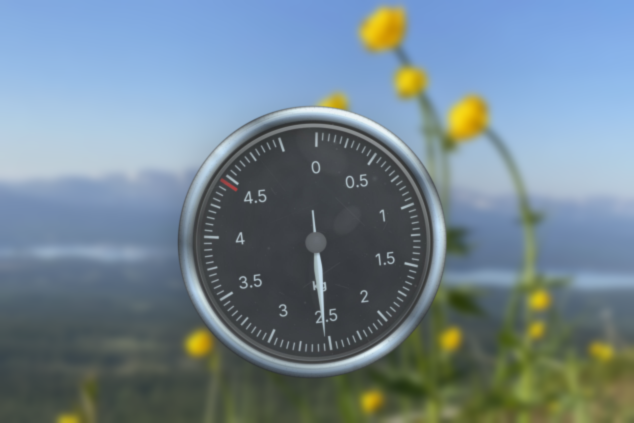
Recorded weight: 2.55 kg
